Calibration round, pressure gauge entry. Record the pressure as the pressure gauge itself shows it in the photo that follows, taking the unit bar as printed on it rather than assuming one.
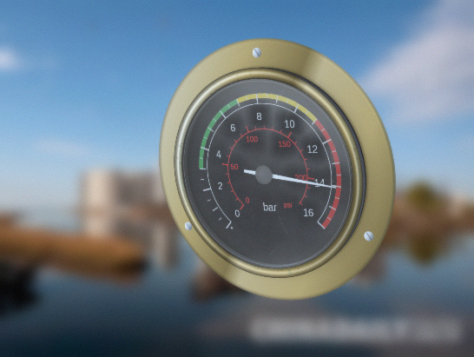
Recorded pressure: 14 bar
